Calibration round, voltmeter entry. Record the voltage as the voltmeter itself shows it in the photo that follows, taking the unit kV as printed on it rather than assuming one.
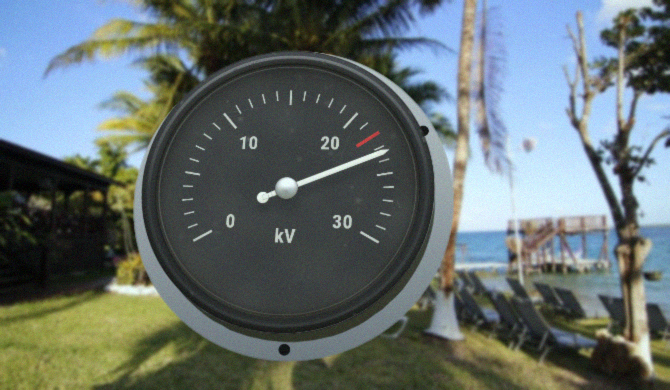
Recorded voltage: 23.5 kV
